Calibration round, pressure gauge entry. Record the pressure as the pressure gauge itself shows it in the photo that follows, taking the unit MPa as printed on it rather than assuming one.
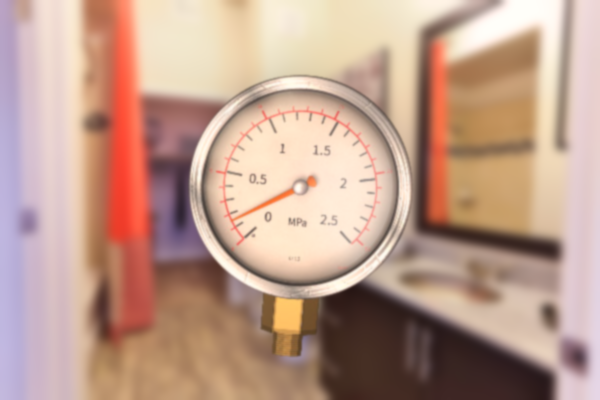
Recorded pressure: 0.15 MPa
